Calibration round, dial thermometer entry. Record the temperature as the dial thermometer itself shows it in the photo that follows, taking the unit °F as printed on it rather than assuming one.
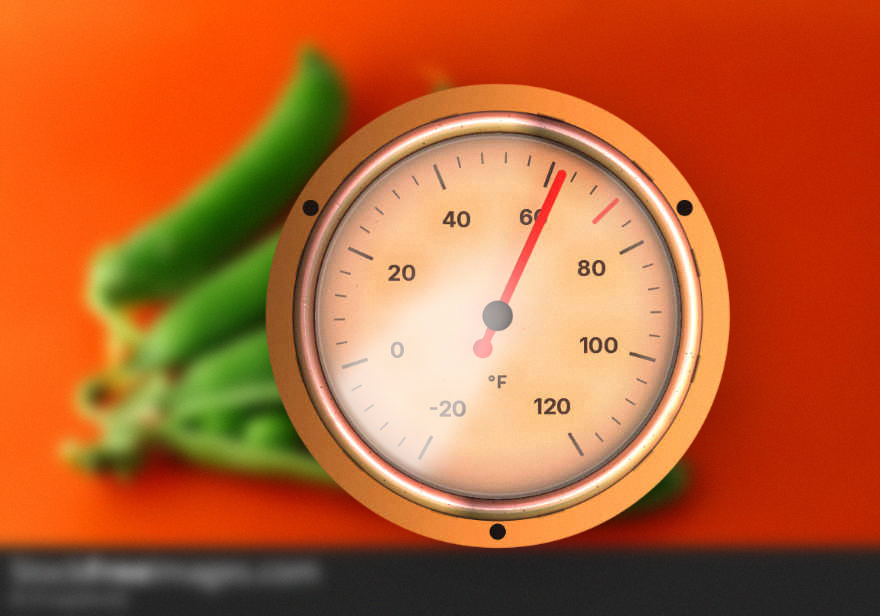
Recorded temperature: 62 °F
